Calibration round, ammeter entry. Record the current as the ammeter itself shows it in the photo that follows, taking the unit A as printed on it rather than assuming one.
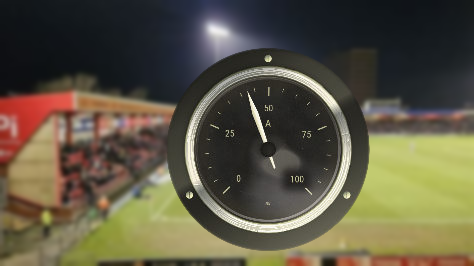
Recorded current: 42.5 A
